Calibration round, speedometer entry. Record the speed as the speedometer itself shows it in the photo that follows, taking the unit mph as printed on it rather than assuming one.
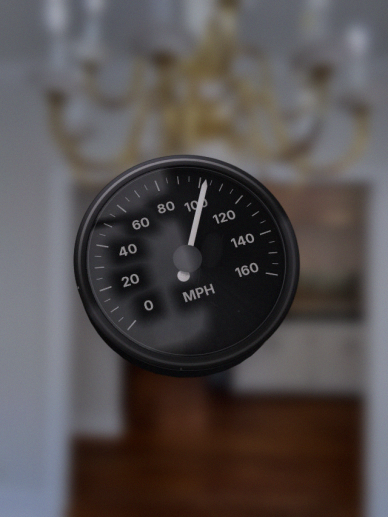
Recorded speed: 102.5 mph
